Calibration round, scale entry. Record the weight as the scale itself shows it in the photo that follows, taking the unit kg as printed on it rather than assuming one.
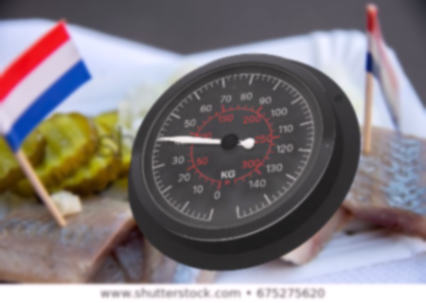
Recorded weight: 40 kg
